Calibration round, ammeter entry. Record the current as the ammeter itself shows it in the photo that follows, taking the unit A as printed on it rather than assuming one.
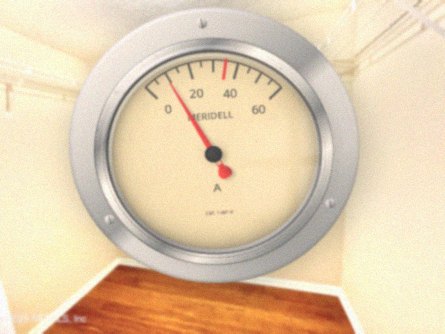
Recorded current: 10 A
